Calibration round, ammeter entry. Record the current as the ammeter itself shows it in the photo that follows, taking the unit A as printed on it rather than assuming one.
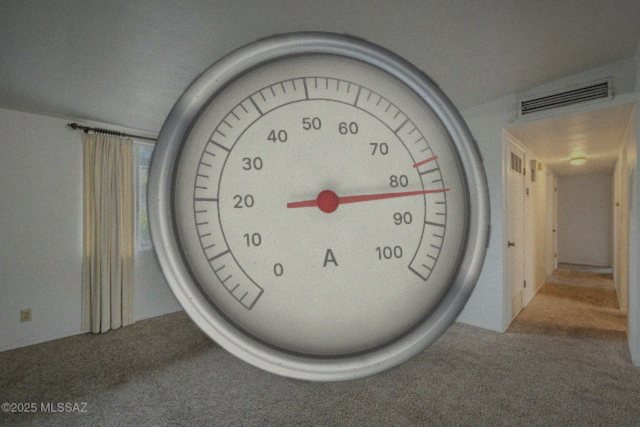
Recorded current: 84 A
